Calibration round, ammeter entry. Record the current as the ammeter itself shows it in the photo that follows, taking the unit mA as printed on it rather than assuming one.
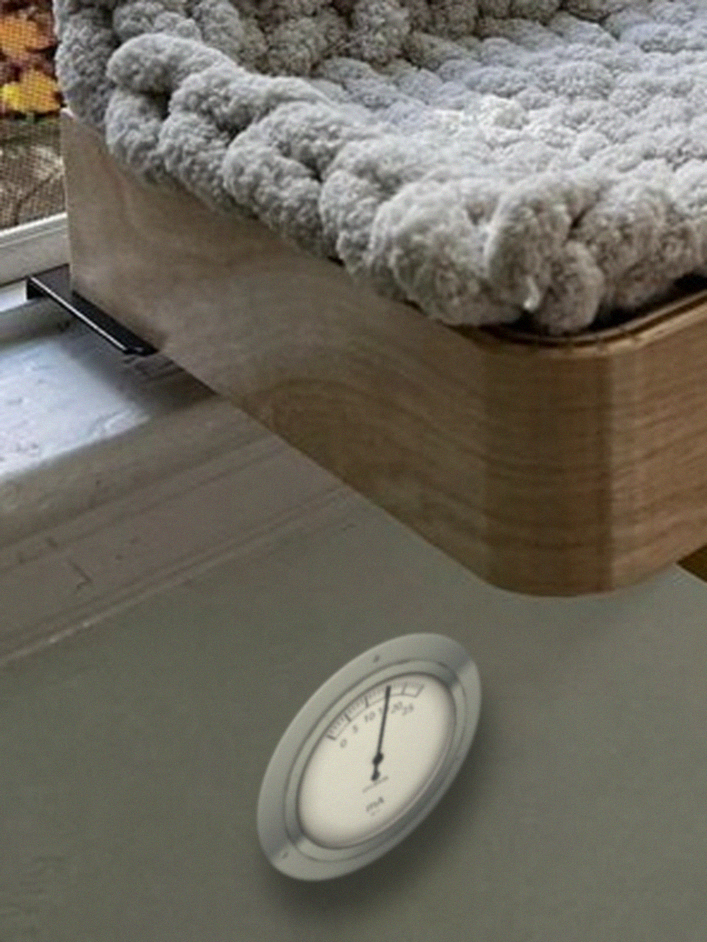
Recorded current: 15 mA
